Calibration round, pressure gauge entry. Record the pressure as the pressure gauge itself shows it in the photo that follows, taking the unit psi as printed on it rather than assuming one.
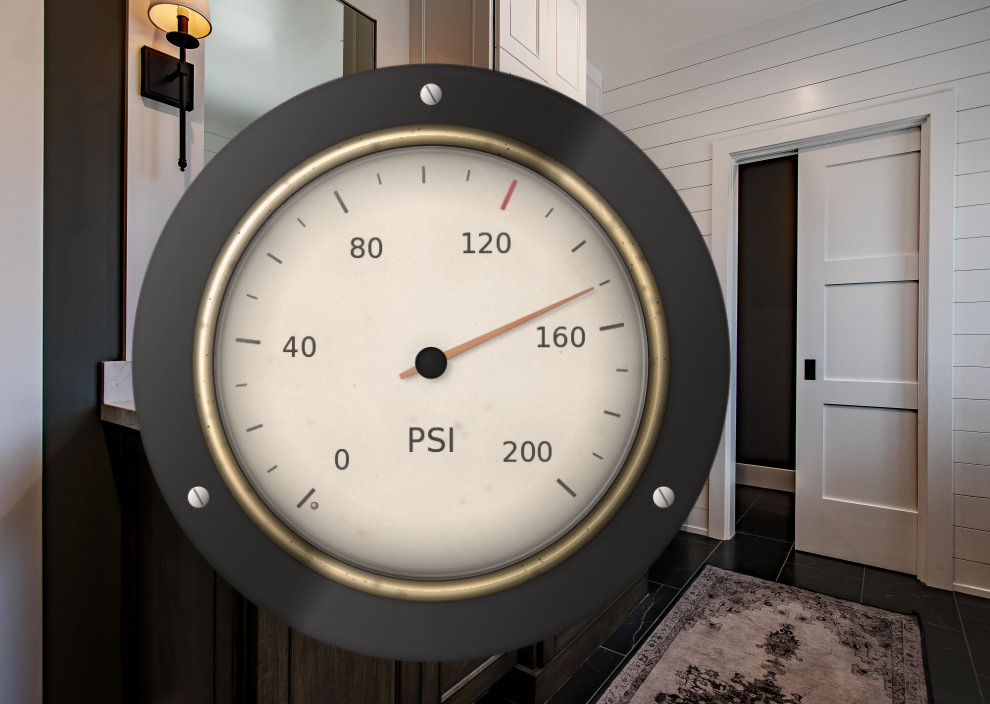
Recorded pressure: 150 psi
